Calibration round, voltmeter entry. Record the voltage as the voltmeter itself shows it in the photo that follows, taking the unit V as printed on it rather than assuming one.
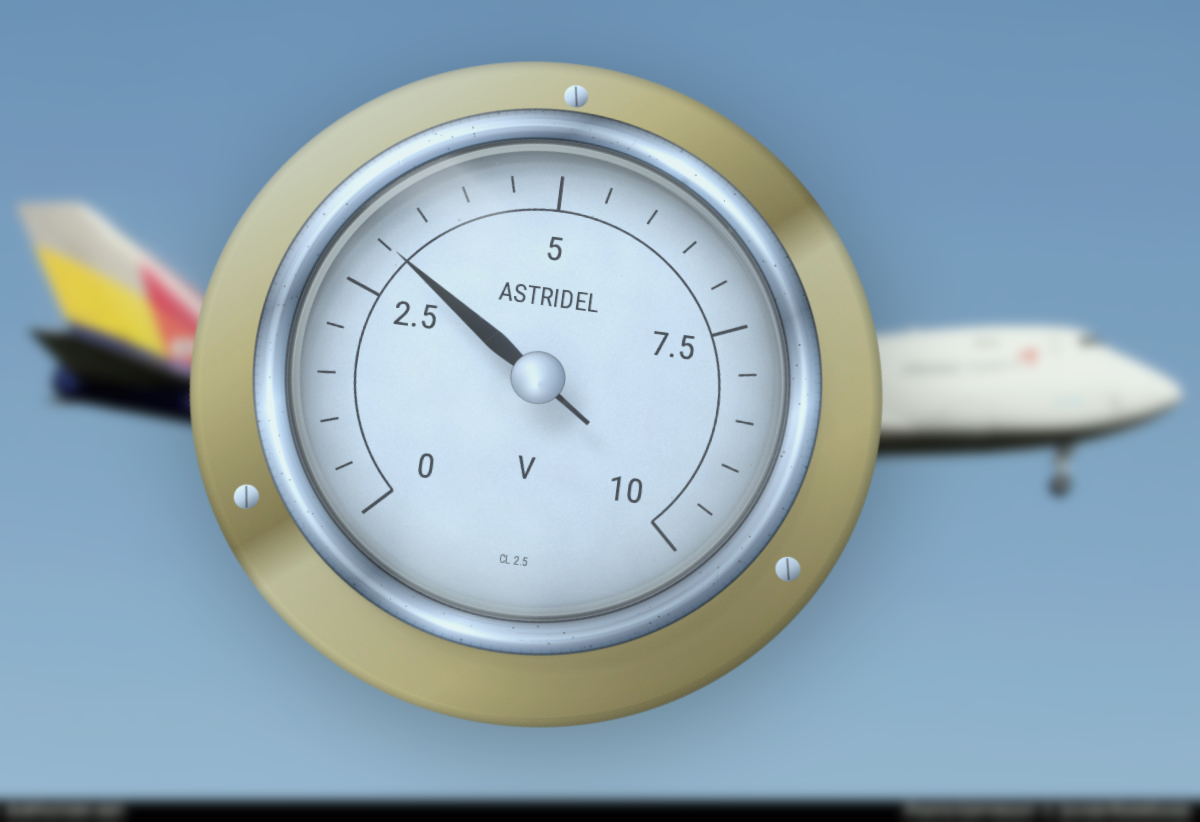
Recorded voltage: 3 V
